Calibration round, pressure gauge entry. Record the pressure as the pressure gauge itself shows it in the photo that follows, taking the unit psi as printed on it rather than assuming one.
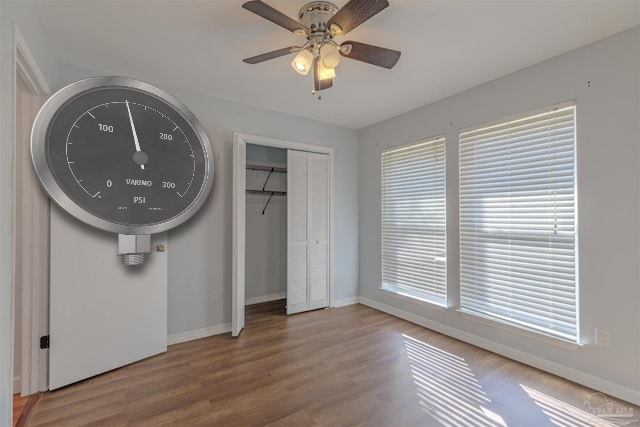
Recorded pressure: 140 psi
